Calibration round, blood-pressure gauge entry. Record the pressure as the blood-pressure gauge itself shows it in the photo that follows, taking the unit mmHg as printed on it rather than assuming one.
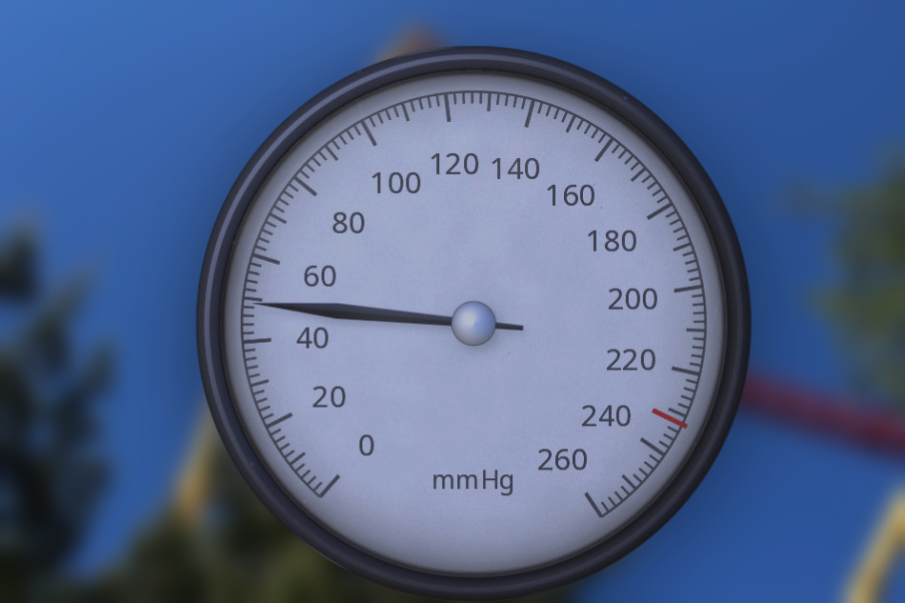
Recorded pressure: 49 mmHg
